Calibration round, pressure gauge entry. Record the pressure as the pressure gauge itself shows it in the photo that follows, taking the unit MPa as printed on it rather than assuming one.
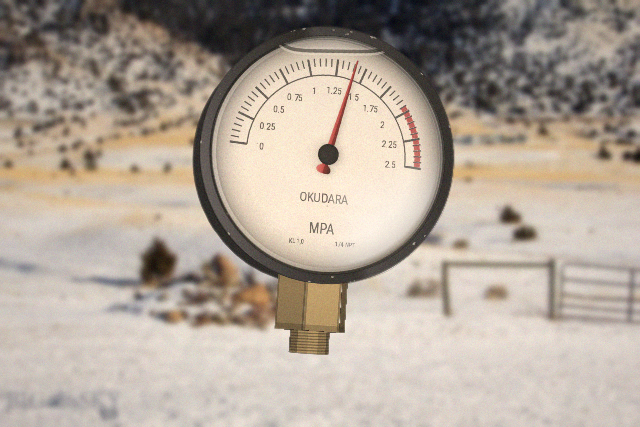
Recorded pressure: 1.4 MPa
